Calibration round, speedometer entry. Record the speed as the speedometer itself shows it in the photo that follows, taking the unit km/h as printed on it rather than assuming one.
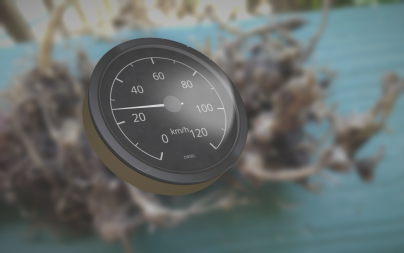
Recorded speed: 25 km/h
